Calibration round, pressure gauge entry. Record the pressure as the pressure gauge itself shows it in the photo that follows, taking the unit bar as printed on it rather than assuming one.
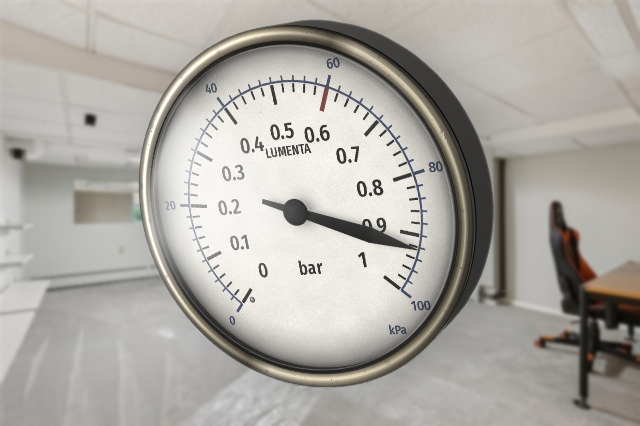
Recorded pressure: 0.92 bar
